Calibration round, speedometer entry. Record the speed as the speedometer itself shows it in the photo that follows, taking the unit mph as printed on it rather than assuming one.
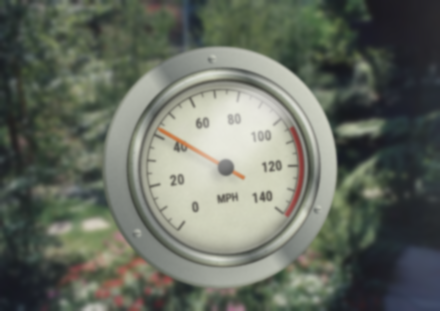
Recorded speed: 42.5 mph
